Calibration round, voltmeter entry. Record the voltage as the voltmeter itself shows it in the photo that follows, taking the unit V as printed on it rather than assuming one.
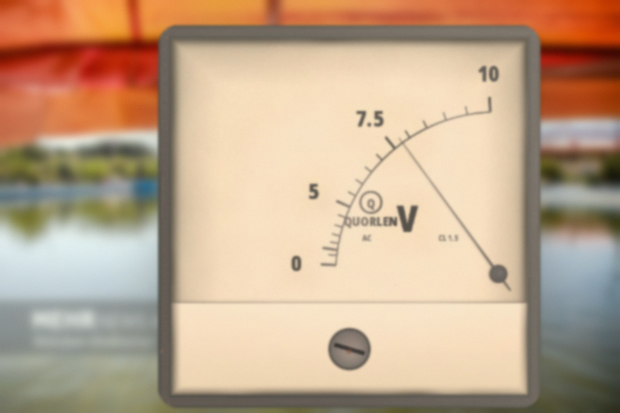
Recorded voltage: 7.75 V
